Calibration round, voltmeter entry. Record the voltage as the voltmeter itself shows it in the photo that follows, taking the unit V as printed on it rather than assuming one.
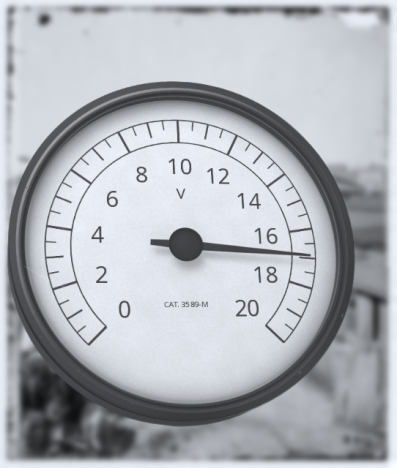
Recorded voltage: 17 V
